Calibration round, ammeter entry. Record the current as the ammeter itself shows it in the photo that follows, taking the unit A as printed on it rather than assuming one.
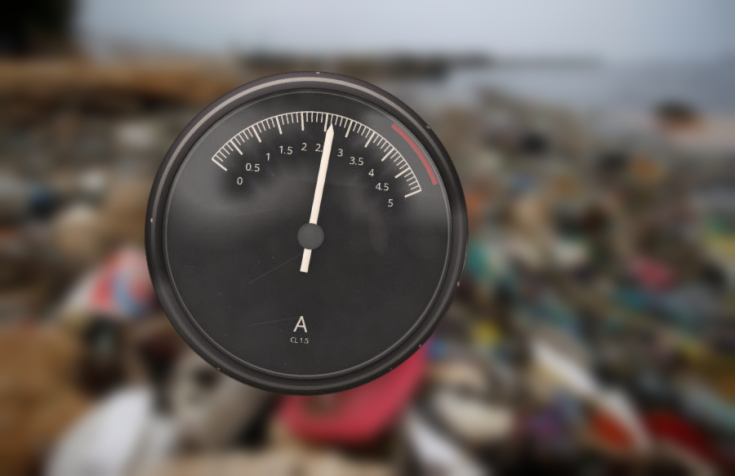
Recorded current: 2.6 A
